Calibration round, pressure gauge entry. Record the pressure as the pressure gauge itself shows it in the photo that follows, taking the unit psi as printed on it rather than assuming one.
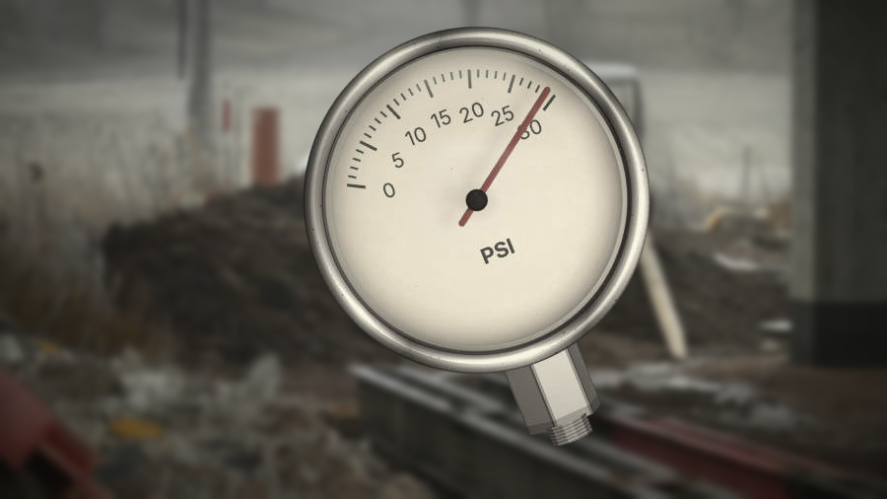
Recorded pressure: 29 psi
